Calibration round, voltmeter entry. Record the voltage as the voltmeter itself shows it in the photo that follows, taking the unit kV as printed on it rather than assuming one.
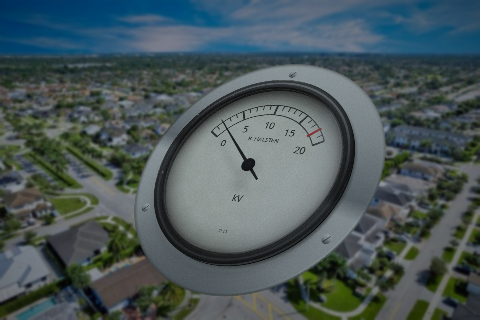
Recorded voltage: 2 kV
